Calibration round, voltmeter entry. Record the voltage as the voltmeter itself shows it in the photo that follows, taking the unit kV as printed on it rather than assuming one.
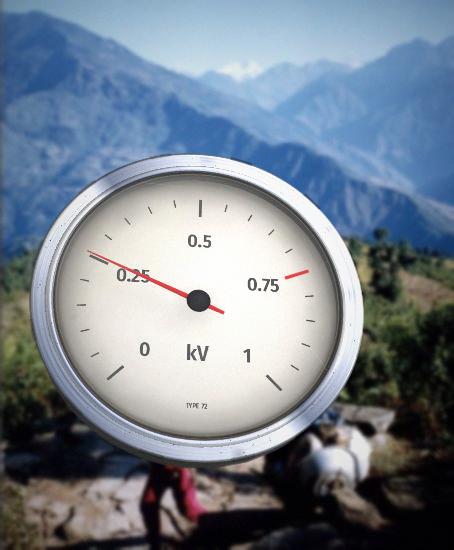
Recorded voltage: 0.25 kV
